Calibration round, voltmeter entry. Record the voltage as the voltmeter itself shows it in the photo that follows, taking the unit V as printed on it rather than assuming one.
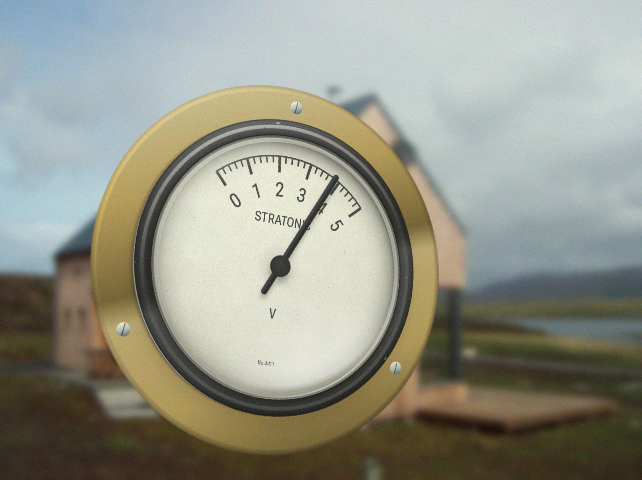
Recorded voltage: 3.8 V
